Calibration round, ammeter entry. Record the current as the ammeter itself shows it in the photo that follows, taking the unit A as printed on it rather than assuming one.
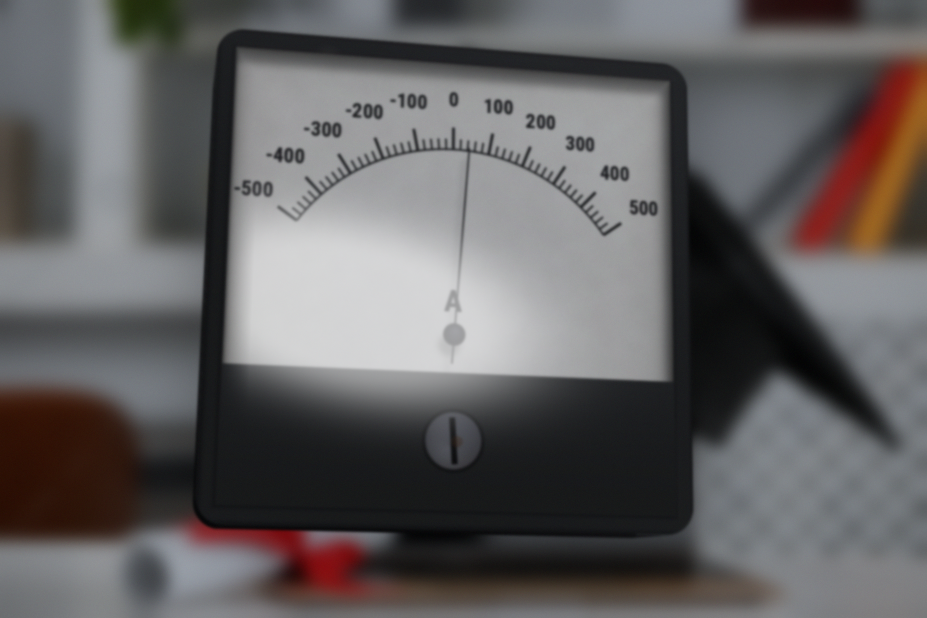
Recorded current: 40 A
